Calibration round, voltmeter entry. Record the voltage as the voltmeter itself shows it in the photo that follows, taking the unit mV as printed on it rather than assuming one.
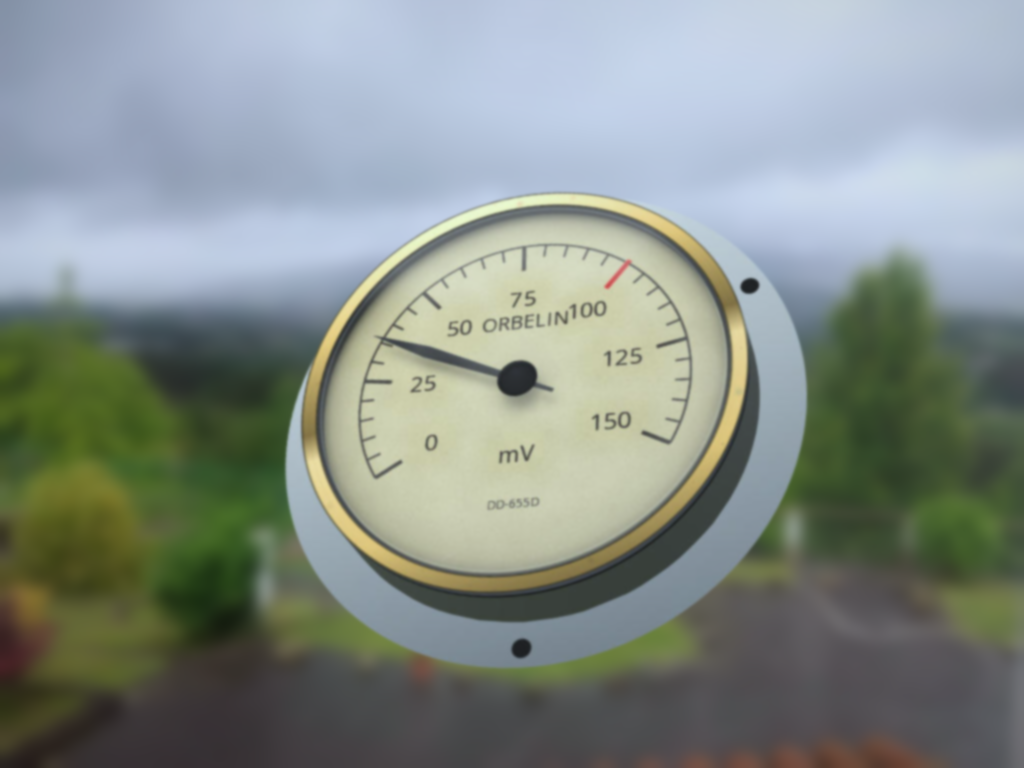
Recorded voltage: 35 mV
